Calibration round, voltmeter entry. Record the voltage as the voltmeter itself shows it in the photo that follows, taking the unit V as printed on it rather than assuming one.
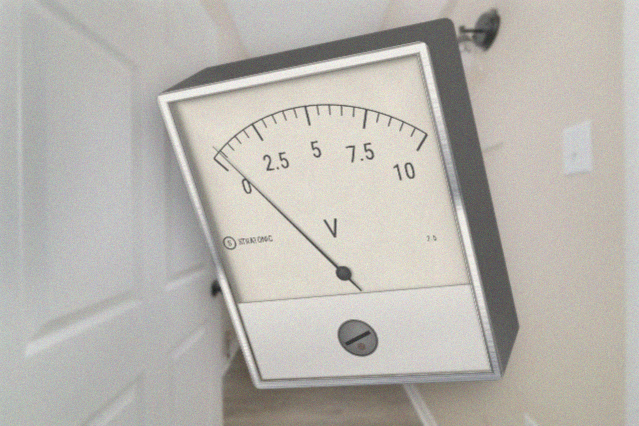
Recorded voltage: 0.5 V
